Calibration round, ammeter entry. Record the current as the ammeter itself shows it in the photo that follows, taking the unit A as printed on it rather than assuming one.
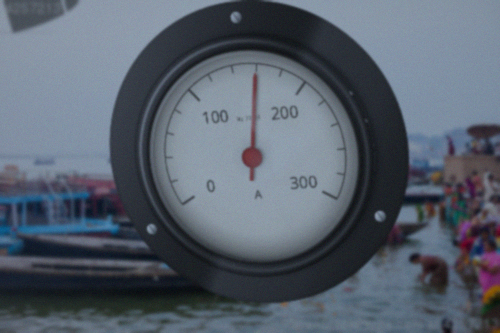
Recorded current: 160 A
